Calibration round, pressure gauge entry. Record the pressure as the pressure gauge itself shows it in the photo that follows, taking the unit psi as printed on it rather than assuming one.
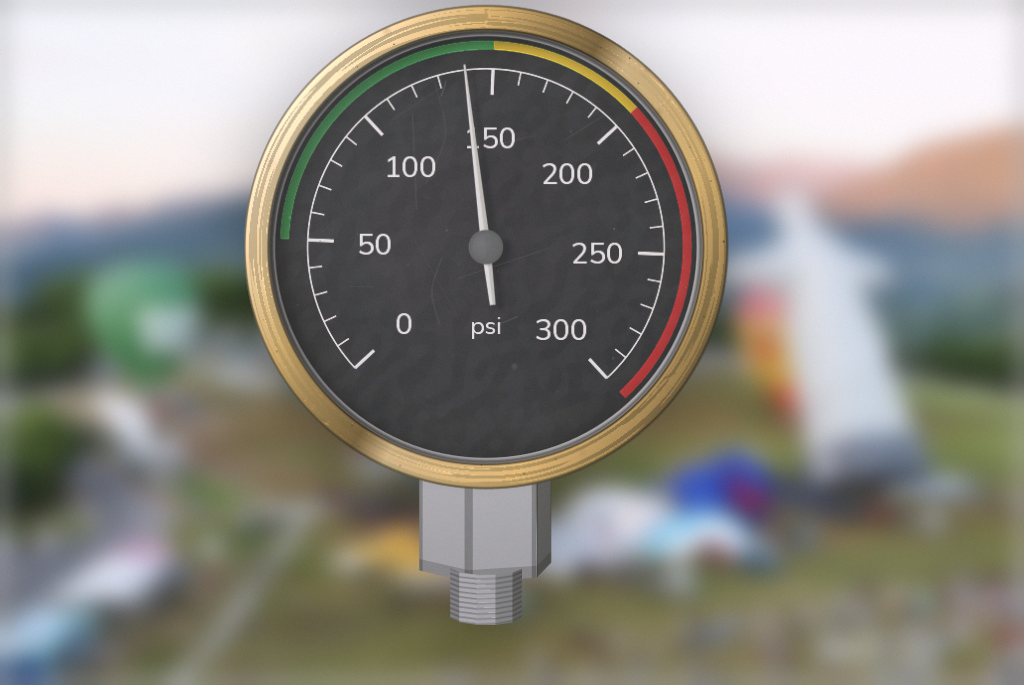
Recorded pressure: 140 psi
